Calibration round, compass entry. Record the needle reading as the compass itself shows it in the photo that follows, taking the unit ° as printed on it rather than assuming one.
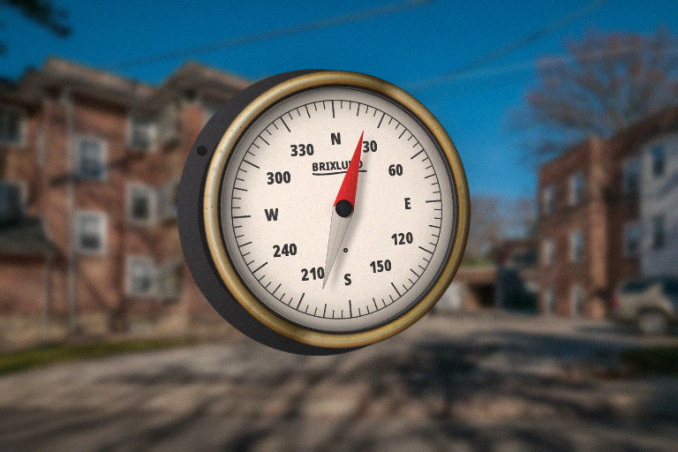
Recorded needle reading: 20 °
